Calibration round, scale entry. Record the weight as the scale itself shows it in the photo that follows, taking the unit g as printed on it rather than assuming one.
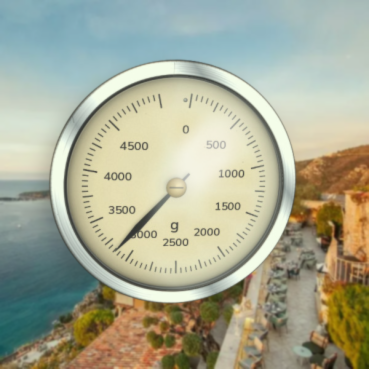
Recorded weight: 3150 g
